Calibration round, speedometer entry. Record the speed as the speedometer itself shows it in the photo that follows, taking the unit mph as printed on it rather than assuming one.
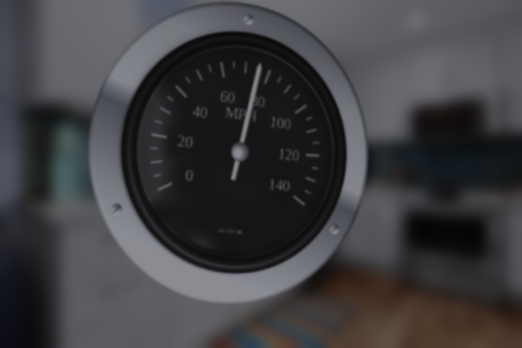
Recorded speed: 75 mph
